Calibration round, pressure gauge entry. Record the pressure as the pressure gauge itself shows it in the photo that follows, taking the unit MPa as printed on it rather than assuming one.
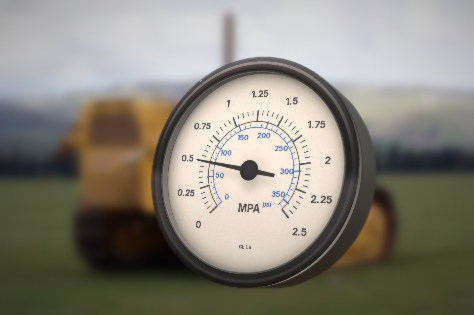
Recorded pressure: 0.5 MPa
